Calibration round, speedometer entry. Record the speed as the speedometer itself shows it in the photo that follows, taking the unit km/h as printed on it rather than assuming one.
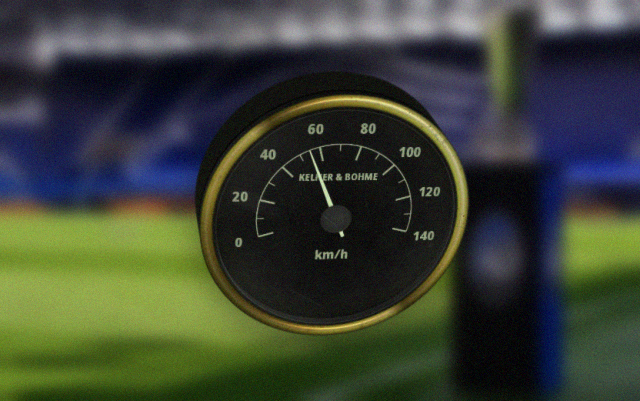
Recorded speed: 55 km/h
